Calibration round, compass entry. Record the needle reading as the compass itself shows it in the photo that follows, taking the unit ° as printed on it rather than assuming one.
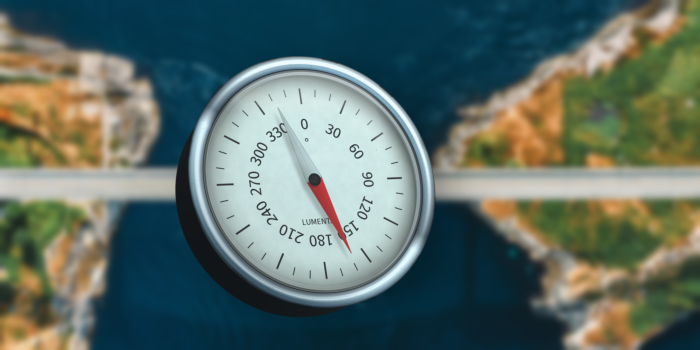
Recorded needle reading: 160 °
